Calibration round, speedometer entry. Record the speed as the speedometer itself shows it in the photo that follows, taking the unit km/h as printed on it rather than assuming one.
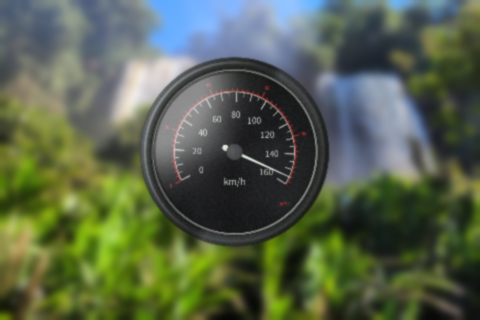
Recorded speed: 155 km/h
